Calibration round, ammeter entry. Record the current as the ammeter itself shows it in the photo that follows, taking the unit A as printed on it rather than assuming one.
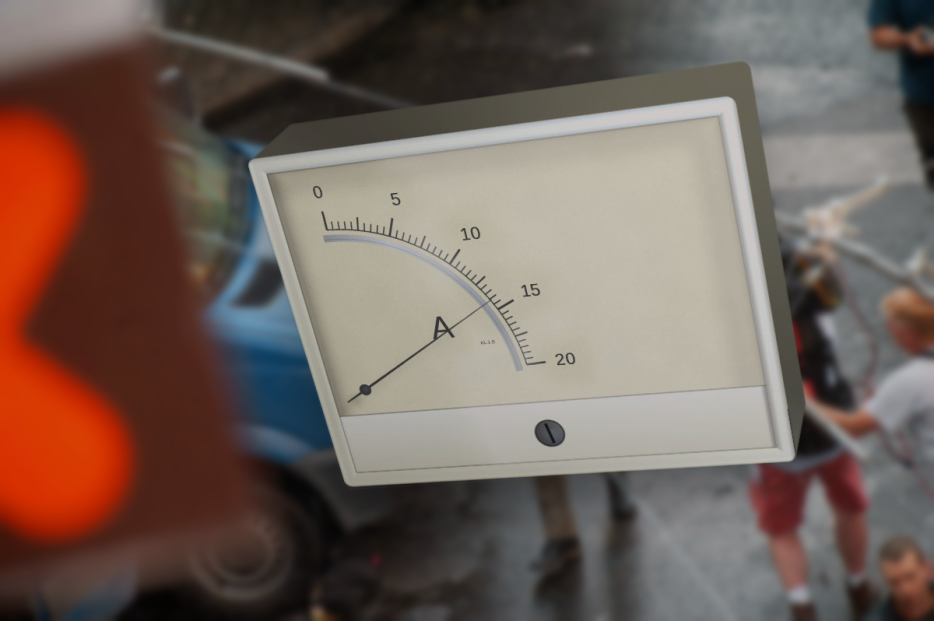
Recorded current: 14 A
